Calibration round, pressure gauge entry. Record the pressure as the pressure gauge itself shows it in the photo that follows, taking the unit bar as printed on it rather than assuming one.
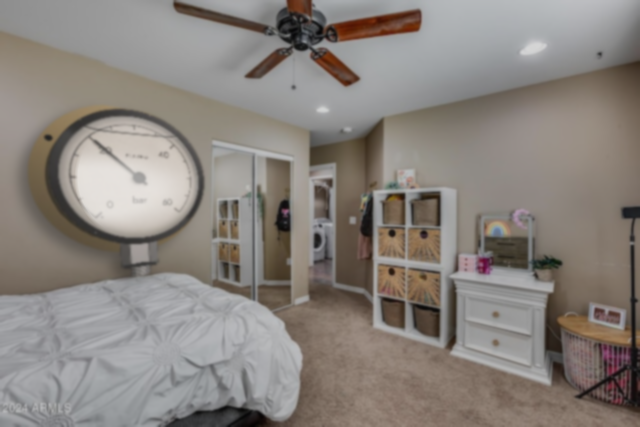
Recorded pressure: 20 bar
